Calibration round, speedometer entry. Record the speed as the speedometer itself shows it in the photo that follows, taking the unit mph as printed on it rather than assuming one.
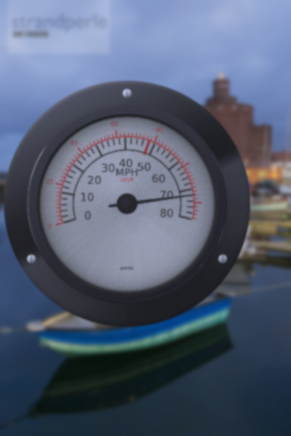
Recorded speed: 72 mph
